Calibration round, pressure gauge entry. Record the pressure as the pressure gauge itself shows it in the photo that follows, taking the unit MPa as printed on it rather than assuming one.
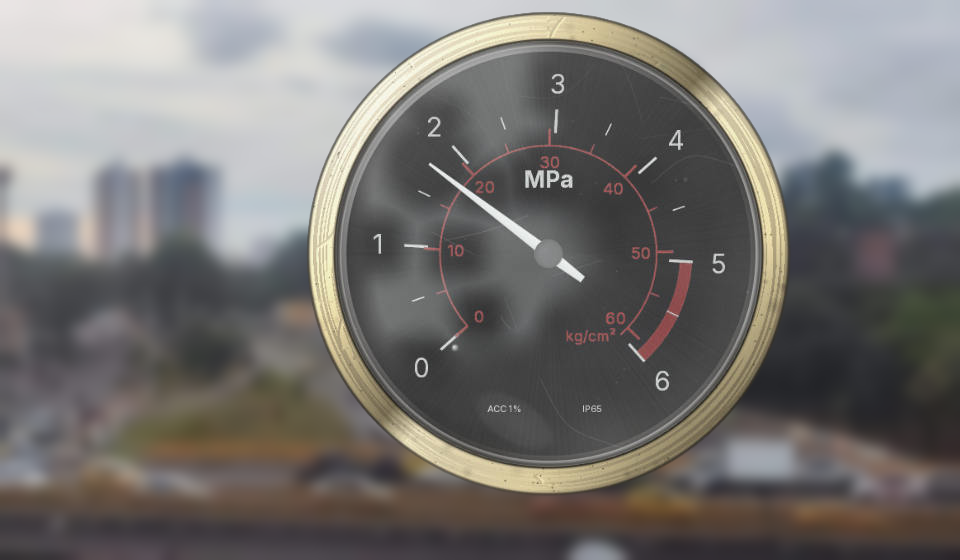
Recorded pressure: 1.75 MPa
